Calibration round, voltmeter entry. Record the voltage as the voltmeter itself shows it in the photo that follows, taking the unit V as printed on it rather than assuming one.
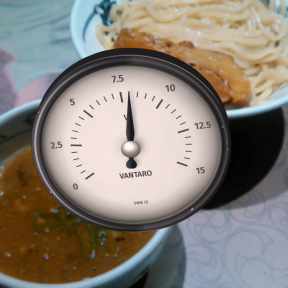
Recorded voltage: 8 V
